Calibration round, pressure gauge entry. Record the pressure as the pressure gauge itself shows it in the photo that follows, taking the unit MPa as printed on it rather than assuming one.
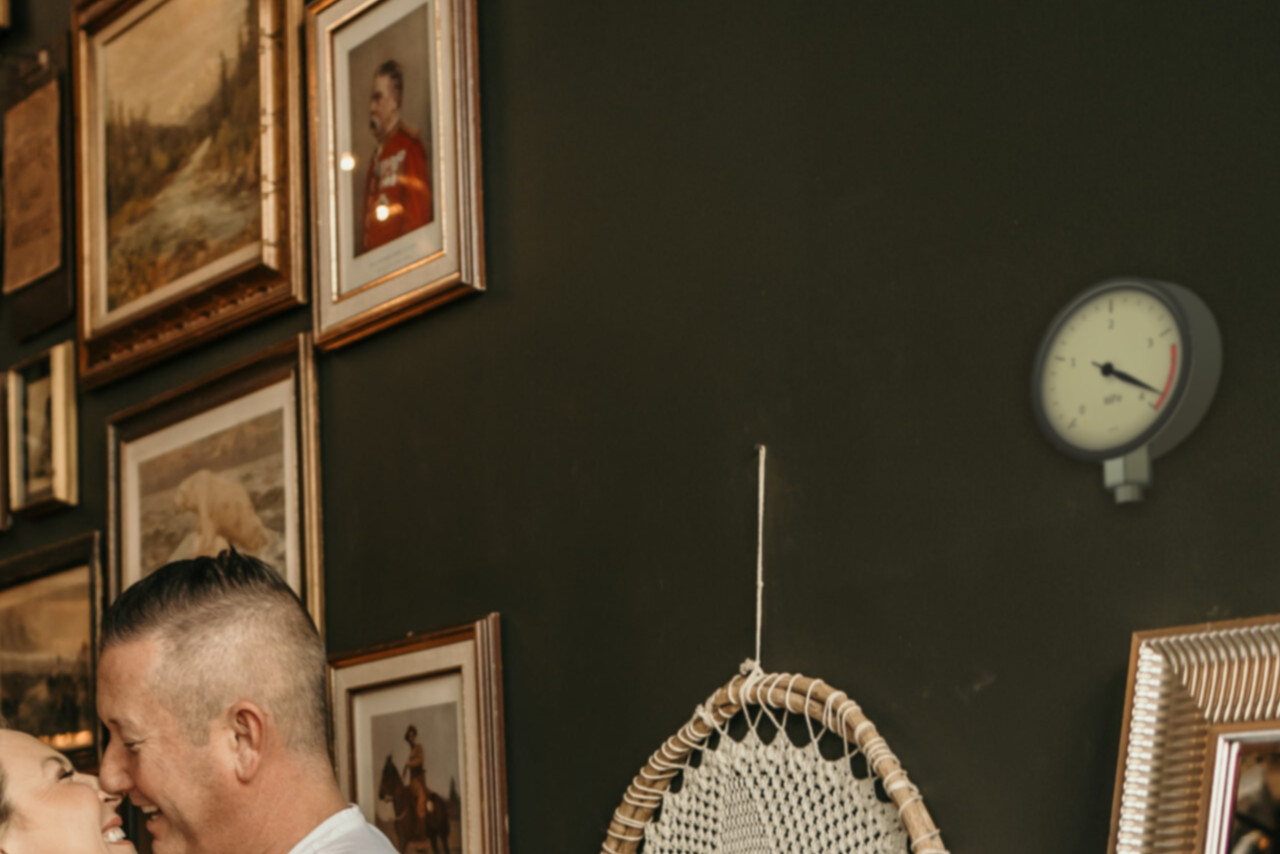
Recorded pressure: 3.8 MPa
